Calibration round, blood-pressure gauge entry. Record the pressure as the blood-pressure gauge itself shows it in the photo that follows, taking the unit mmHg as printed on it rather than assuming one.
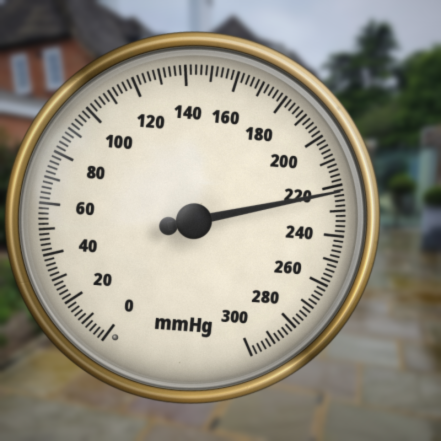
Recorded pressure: 222 mmHg
